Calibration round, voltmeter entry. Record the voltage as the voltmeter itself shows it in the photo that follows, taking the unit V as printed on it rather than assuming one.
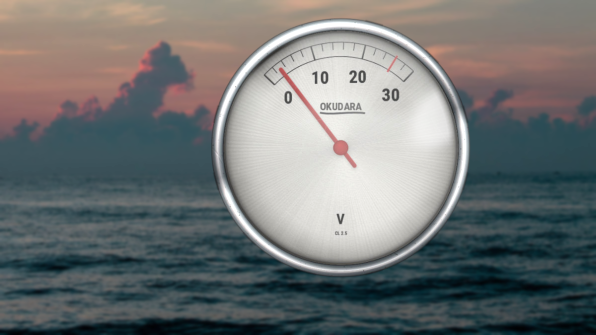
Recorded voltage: 3 V
